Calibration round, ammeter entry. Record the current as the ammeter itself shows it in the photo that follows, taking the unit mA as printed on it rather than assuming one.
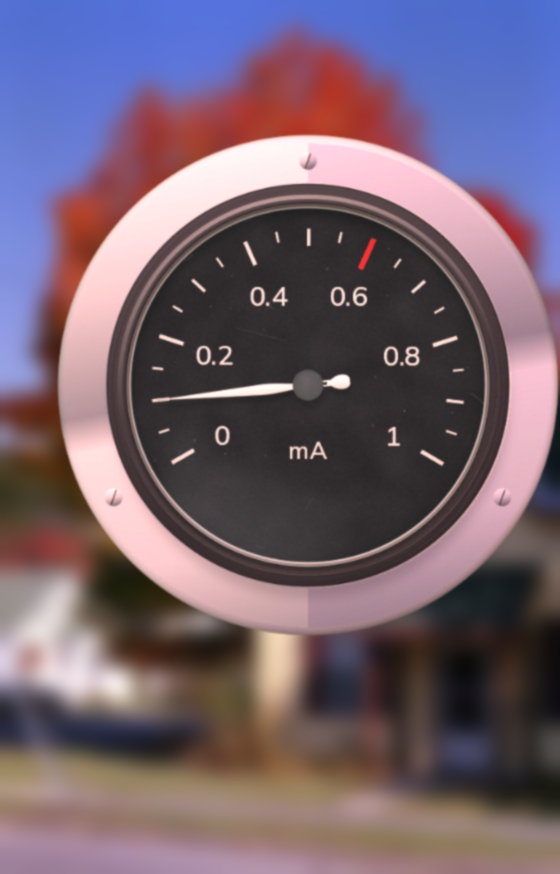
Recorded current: 0.1 mA
